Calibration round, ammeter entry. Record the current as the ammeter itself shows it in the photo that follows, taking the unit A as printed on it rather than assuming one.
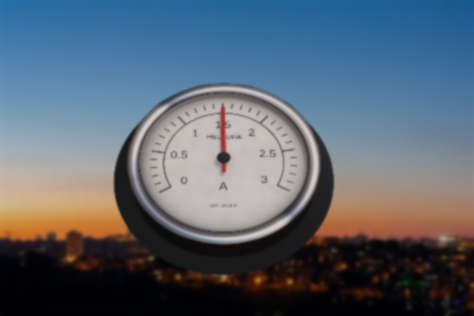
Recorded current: 1.5 A
